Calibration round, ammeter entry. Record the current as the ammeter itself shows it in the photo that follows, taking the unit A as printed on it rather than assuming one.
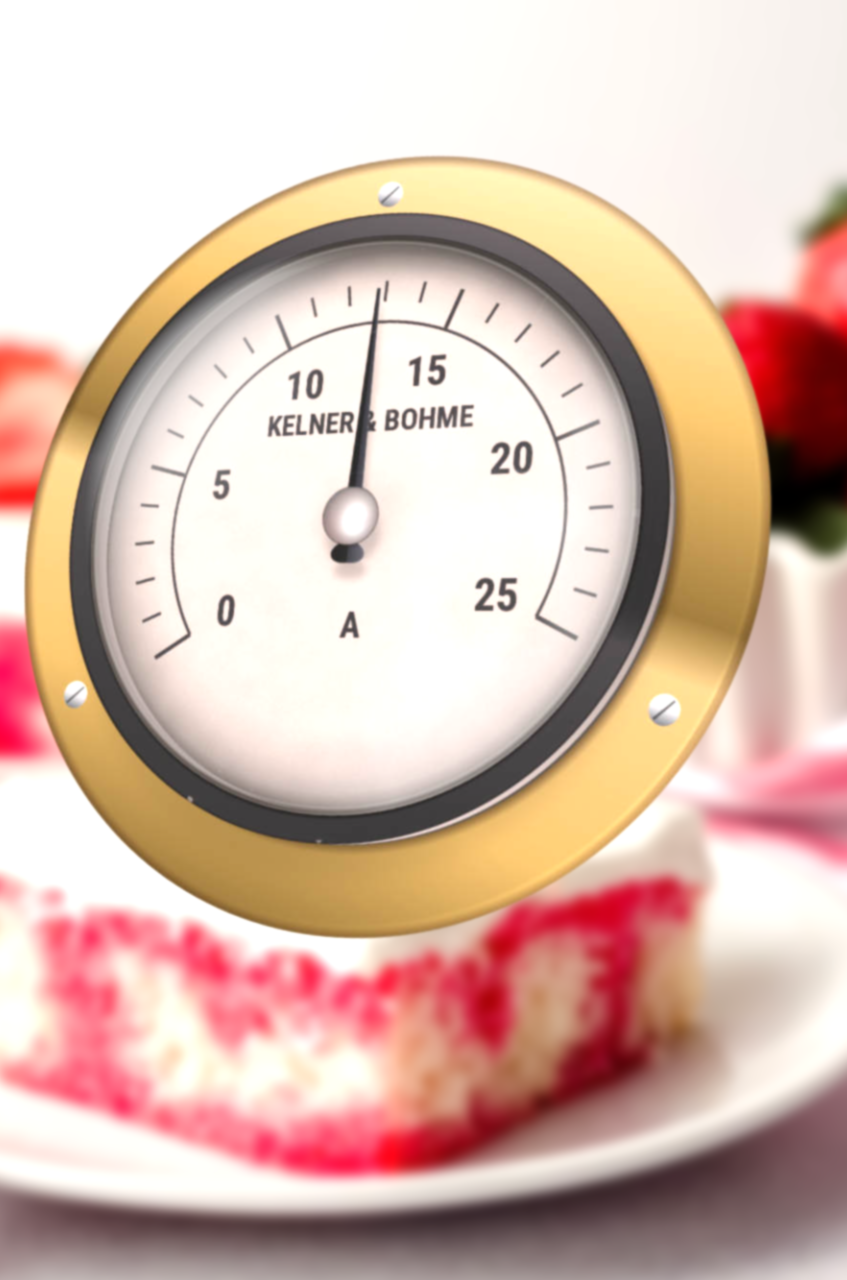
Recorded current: 13 A
